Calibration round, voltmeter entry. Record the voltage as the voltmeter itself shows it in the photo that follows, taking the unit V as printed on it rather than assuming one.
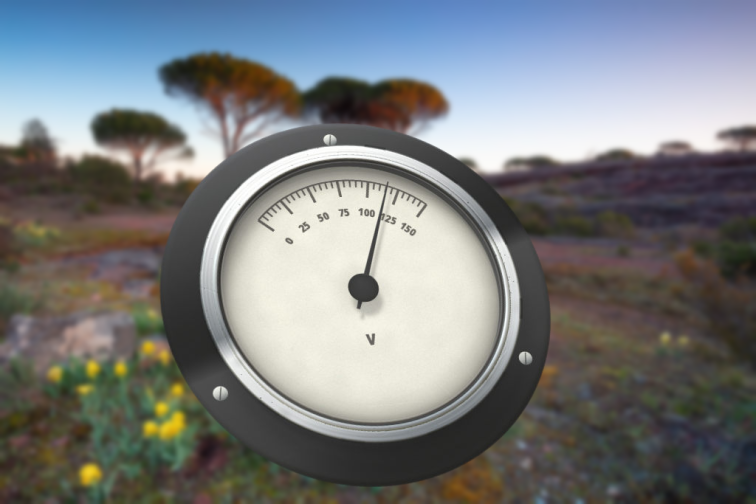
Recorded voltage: 115 V
